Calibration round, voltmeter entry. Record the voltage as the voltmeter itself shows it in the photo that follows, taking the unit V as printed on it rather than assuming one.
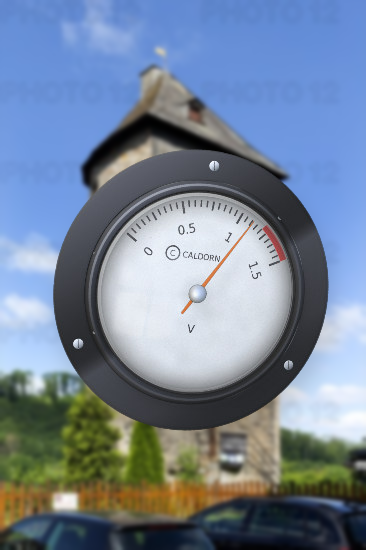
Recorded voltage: 1.1 V
